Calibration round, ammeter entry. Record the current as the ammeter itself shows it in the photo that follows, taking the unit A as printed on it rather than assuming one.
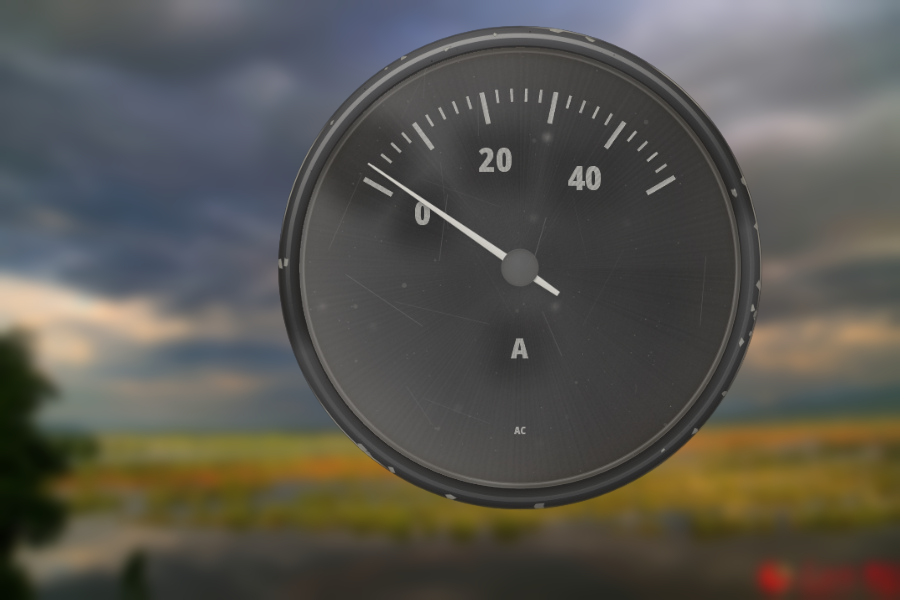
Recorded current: 2 A
